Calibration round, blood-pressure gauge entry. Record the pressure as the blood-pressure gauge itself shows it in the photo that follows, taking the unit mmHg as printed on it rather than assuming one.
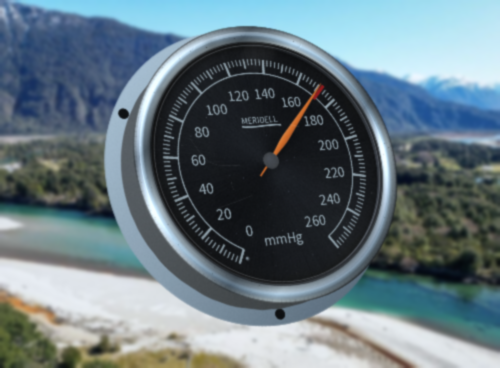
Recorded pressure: 170 mmHg
